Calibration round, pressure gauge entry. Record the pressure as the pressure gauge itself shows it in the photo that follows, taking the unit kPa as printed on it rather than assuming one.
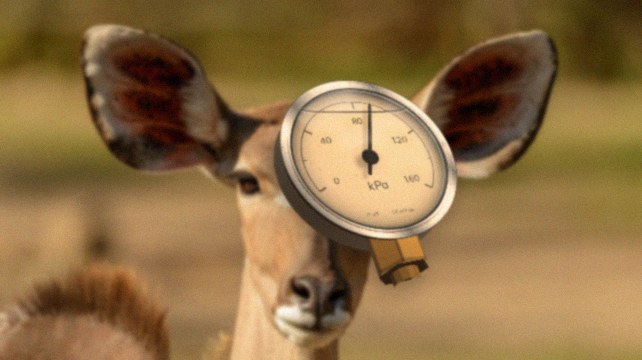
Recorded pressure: 90 kPa
